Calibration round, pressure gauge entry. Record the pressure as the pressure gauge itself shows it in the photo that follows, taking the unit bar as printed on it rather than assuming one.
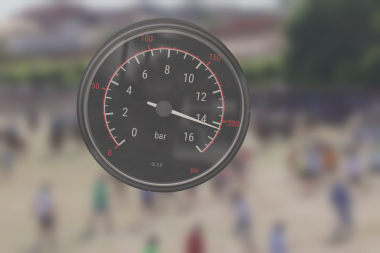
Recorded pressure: 14.25 bar
